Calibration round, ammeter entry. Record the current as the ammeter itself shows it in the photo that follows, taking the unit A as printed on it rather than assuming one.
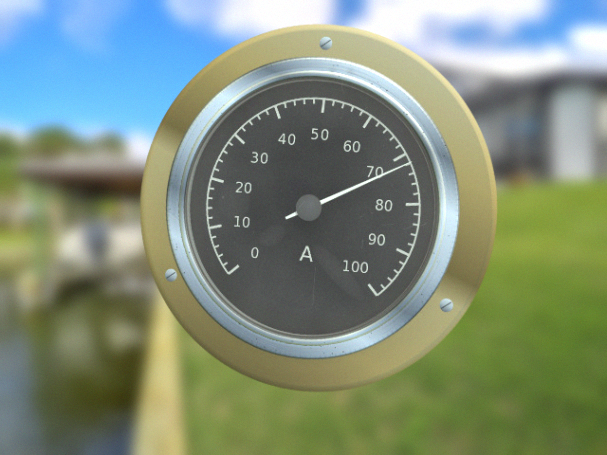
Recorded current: 72 A
